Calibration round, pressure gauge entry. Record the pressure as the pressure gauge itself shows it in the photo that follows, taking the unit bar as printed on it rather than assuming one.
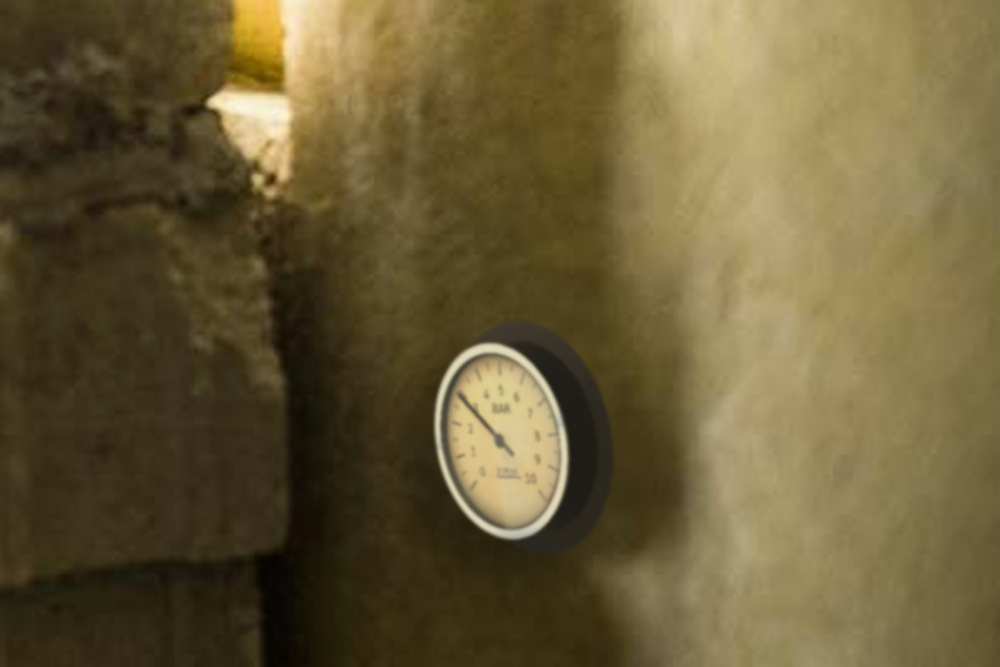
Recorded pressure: 3 bar
